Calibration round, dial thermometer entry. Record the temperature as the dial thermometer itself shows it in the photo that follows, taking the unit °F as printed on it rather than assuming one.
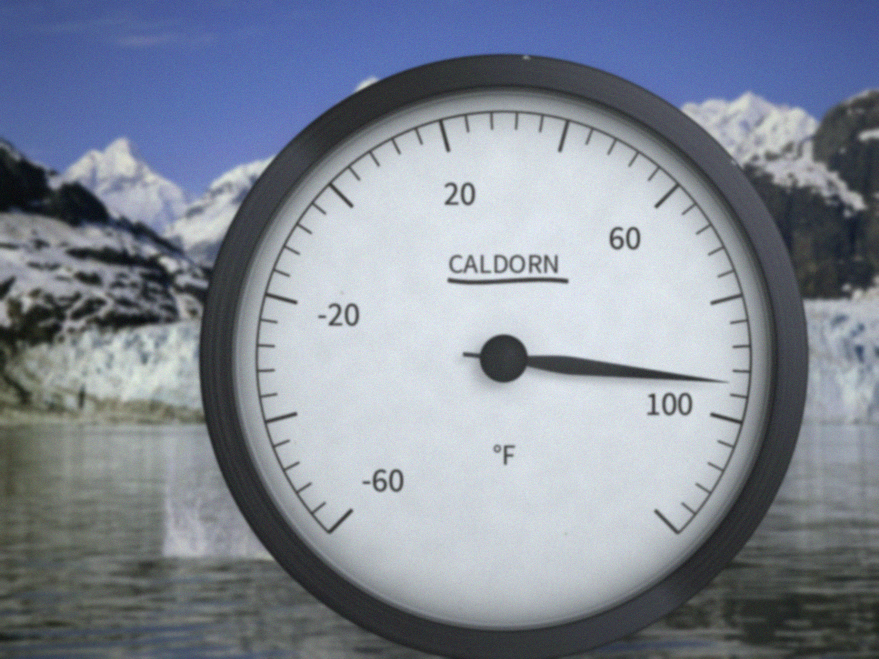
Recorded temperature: 94 °F
